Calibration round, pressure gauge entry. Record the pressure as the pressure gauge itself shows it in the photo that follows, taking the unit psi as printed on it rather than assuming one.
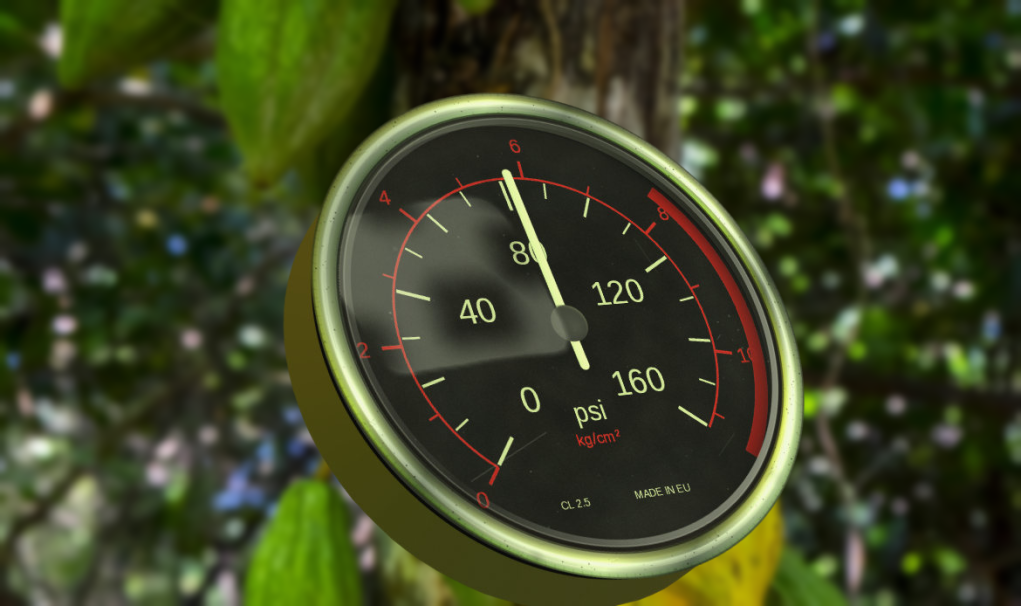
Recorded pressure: 80 psi
